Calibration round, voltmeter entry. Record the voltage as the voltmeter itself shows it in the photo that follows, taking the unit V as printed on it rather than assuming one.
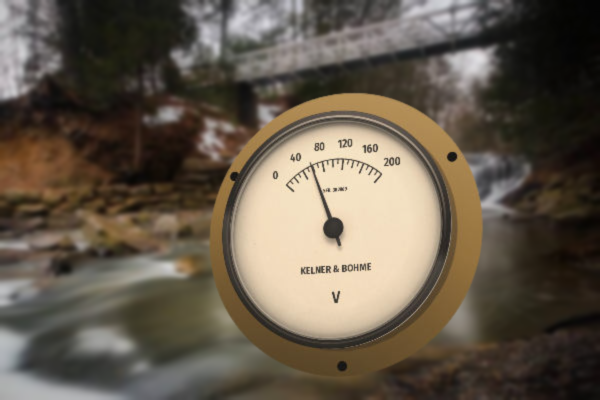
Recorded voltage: 60 V
